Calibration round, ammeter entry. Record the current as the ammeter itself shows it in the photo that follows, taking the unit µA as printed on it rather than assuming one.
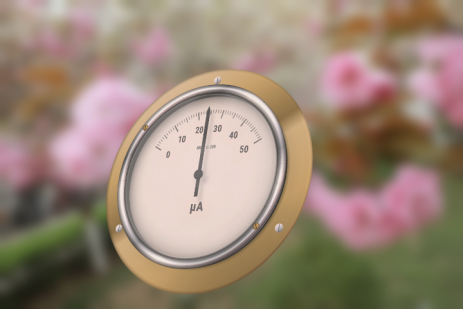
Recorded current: 25 µA
